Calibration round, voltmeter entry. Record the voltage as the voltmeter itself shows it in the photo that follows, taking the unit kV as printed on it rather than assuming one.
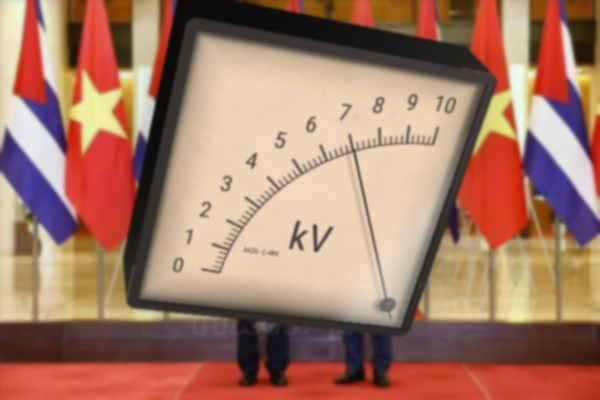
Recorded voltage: 7 kV
